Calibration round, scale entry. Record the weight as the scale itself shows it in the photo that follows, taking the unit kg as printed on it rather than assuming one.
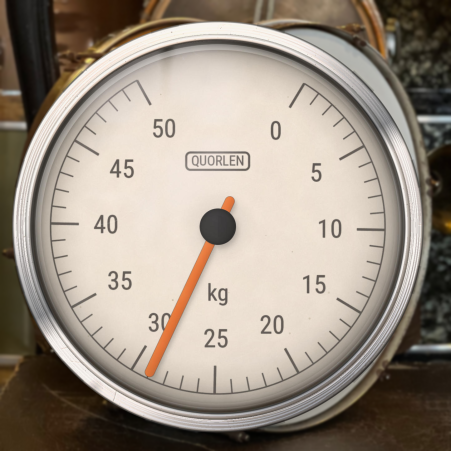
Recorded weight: 29 kg
